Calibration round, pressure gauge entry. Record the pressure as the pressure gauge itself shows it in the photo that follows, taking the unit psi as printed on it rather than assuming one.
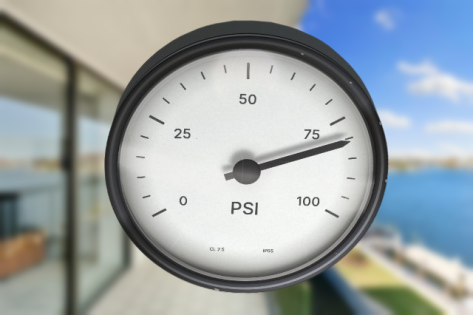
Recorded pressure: 80 psi
